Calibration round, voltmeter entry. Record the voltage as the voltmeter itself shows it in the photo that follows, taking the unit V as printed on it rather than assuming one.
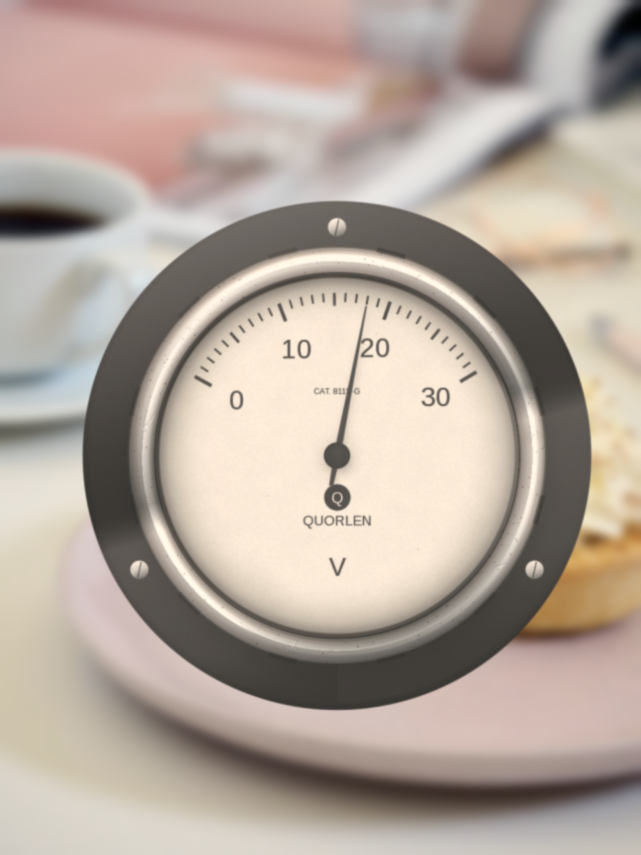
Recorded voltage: 18 V
